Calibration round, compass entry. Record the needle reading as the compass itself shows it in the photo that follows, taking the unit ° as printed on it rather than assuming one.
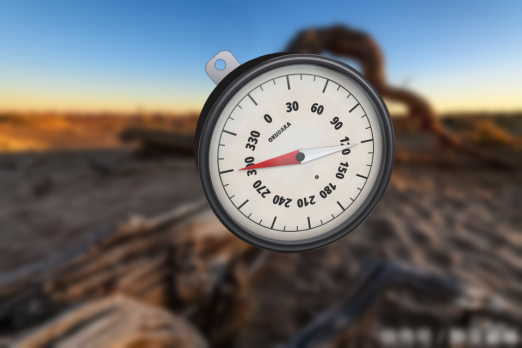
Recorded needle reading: 300 °
